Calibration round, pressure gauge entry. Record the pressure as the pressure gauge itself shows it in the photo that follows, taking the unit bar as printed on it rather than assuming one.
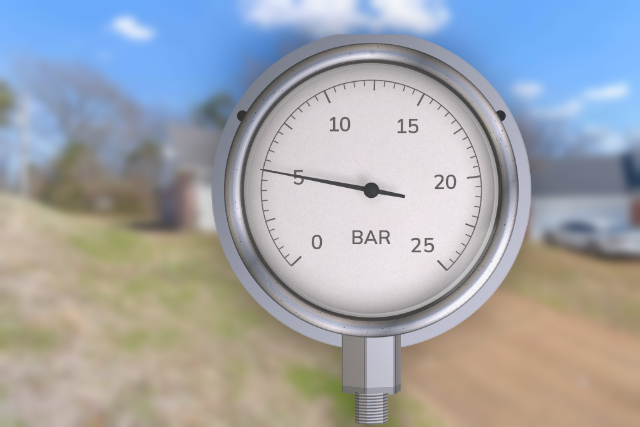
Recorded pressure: 5 bar
